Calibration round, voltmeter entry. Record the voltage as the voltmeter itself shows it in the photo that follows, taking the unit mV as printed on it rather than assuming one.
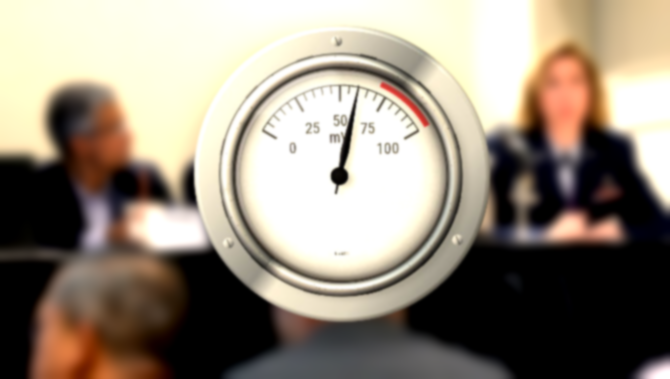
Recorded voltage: 60 mV
